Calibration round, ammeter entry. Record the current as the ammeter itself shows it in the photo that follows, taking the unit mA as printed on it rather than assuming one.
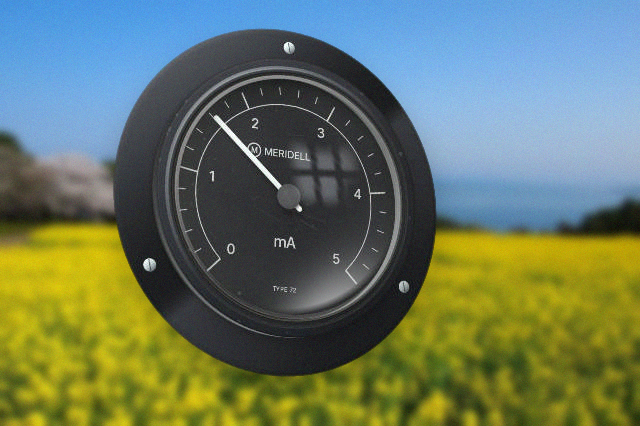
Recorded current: 1.6 mA
